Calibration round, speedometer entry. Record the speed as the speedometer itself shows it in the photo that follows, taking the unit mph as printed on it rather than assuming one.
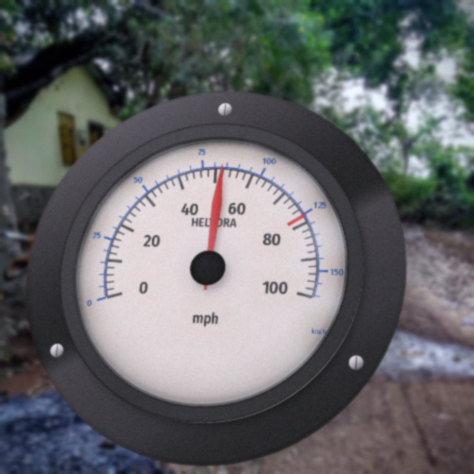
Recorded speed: 52 mph
